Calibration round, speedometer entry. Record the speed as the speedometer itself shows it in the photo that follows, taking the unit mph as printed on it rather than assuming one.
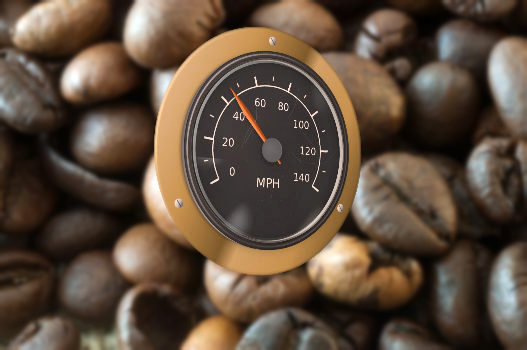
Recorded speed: 45 mph
